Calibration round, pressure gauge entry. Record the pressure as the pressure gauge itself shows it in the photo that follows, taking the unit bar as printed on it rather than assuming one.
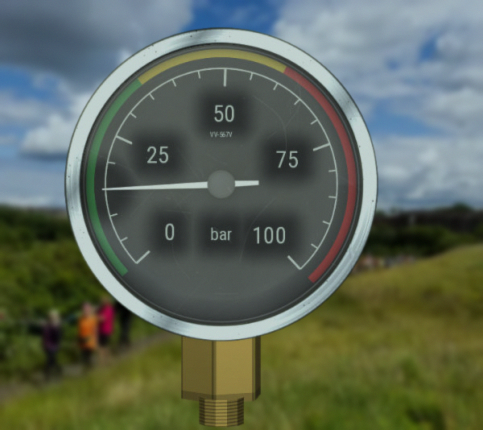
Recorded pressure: 15 bar
